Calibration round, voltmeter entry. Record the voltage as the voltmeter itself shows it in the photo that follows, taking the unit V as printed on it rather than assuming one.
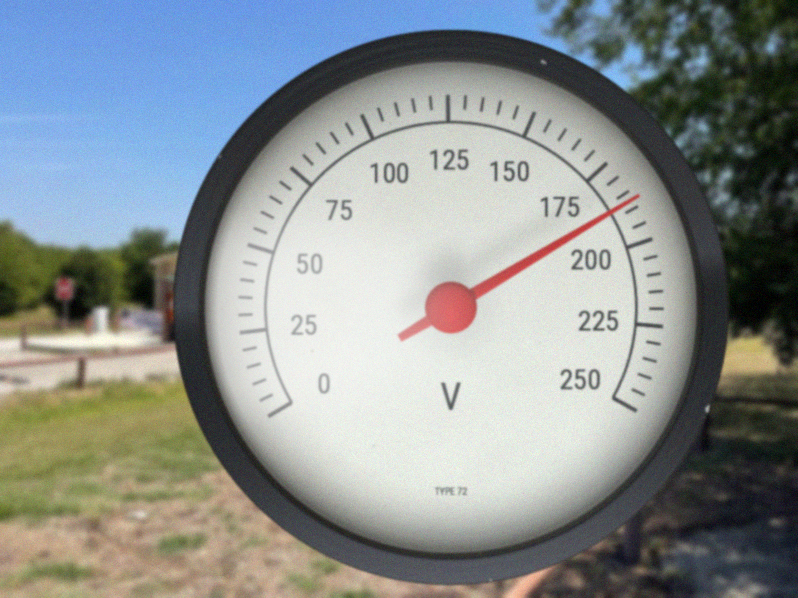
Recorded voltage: 187.5 V
